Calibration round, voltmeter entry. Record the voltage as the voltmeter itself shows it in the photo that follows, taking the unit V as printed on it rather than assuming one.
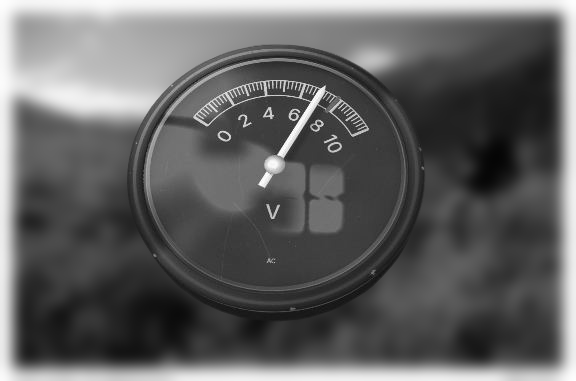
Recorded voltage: 7 V
